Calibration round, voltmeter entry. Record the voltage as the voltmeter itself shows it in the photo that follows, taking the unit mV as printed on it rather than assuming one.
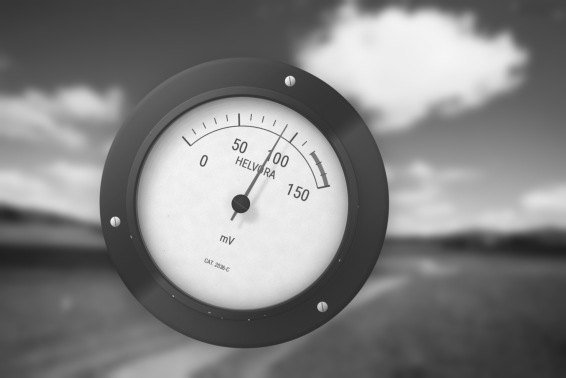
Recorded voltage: 90 mV
